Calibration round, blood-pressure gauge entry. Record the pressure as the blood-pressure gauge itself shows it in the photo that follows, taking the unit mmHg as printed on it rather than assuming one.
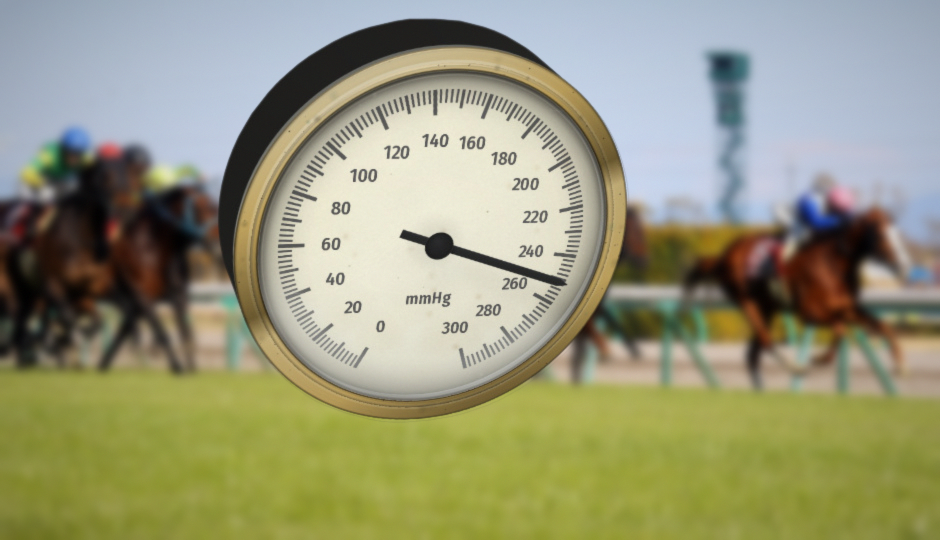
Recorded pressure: 250 mmHg
